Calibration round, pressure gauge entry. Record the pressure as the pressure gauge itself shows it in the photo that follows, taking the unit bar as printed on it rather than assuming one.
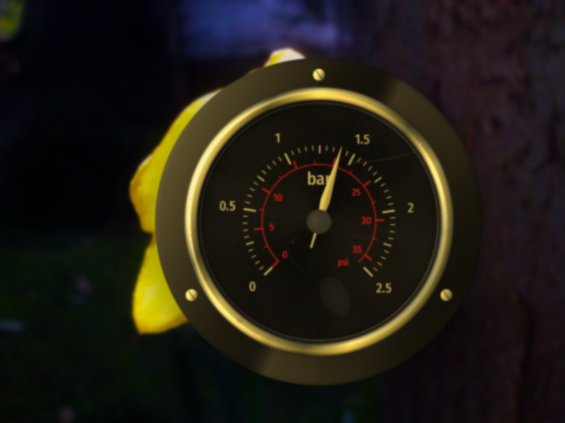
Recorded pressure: 1.4 bar
